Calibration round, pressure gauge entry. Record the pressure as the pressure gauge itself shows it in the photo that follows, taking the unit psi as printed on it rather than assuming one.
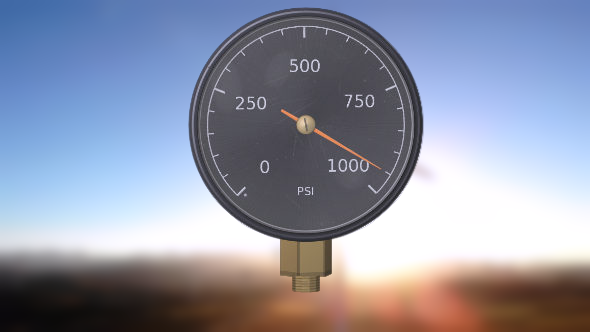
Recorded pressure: 950 psi
